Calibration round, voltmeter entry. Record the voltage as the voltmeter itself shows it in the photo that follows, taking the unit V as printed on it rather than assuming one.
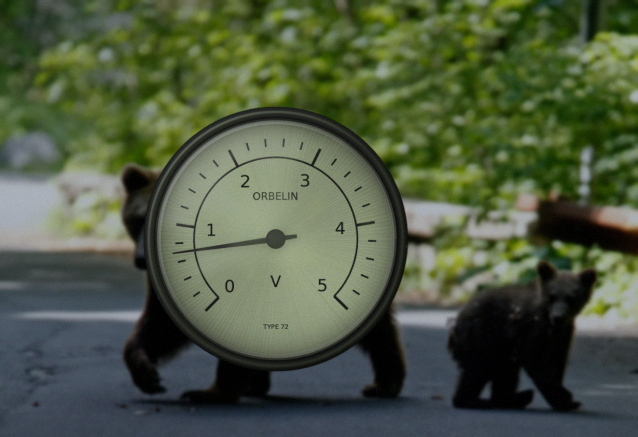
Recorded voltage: 0.7 V
